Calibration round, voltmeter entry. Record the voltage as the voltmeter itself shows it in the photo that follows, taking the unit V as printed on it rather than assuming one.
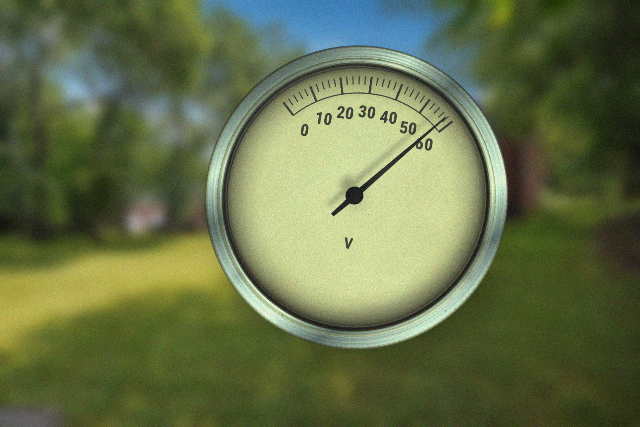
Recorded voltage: 58 V
